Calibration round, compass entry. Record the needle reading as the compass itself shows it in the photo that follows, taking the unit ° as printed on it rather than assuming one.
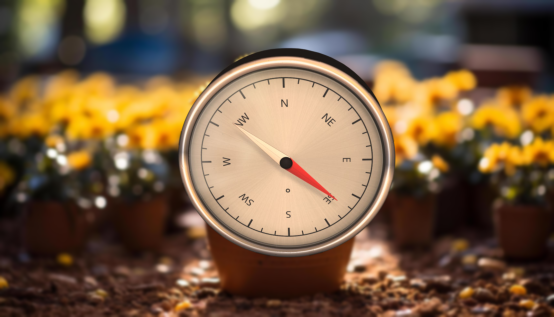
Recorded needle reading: 130 °
